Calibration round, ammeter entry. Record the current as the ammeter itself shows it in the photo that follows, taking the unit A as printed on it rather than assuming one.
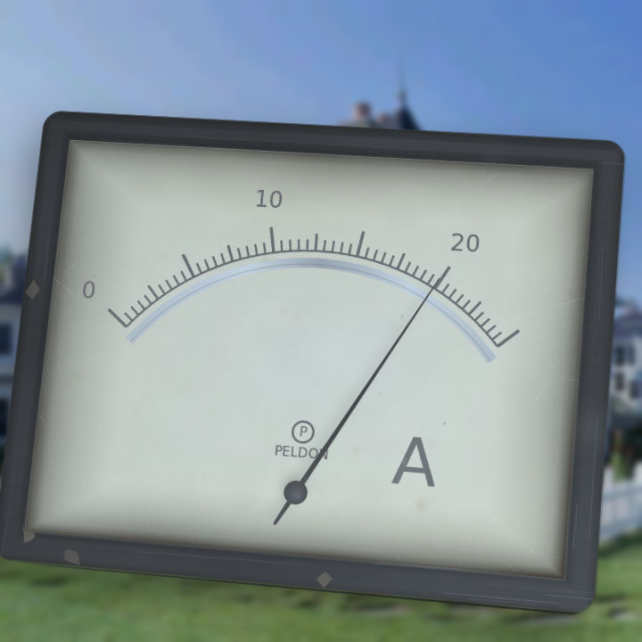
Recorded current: 20 A
